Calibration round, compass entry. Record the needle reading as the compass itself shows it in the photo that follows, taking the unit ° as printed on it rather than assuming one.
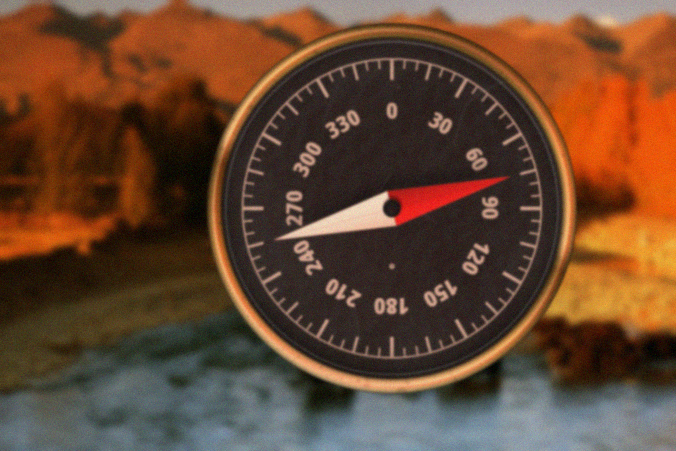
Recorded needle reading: 75 °
